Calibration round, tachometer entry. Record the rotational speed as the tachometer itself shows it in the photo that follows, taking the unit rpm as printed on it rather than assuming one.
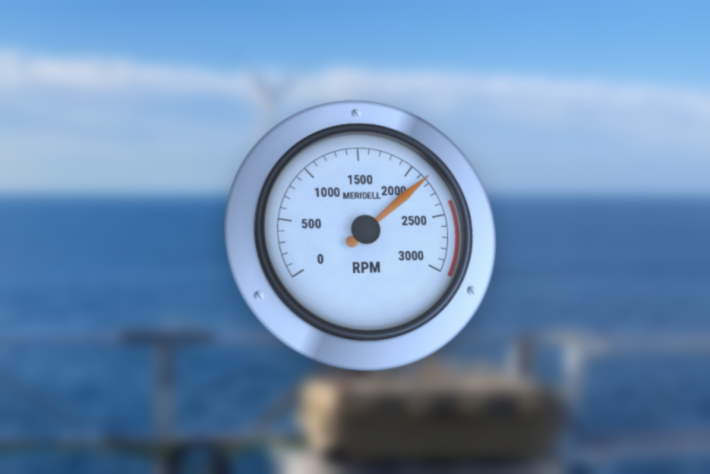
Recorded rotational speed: 2150 rpm
